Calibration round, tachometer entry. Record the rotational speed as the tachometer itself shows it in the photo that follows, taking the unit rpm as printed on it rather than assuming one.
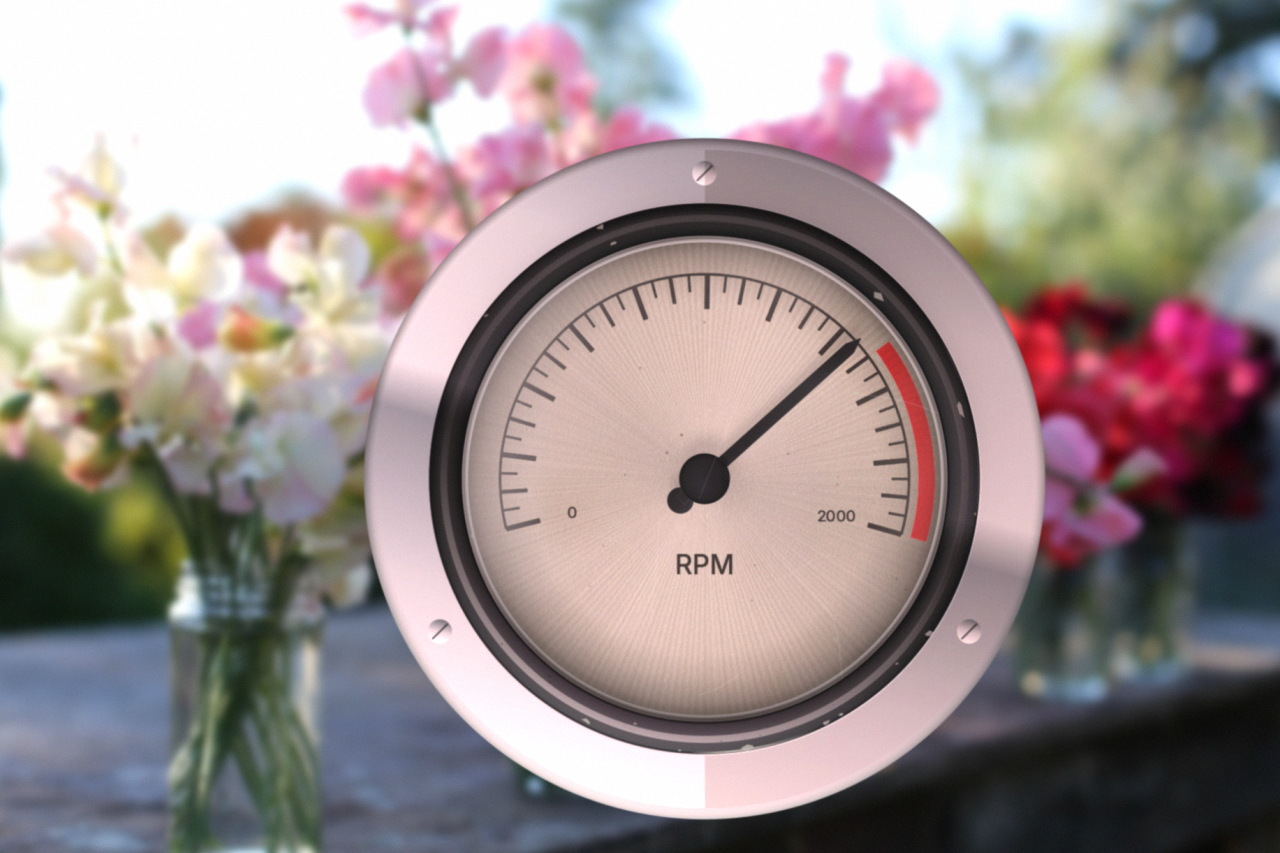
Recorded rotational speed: 1450 rpm
